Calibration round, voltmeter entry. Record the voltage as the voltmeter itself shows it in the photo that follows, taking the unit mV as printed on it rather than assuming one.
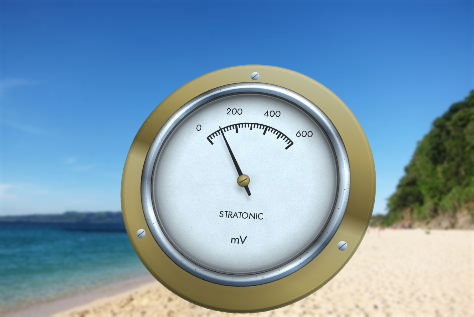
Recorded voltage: 100 mV
